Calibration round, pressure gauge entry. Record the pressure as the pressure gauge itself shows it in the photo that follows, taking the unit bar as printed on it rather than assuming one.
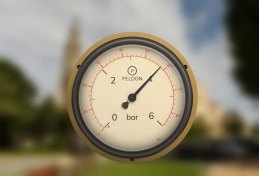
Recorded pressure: 4 bar
